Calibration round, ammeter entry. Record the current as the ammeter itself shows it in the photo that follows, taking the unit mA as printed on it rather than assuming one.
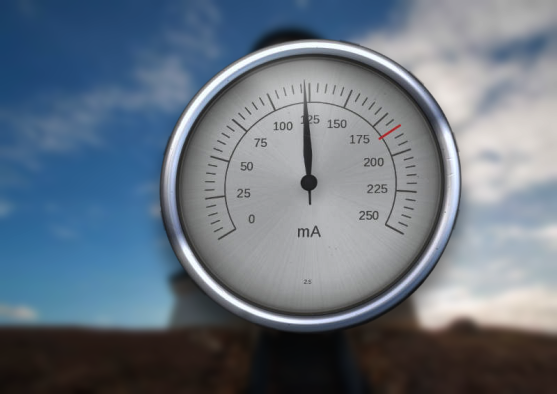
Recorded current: 122.5 mA
